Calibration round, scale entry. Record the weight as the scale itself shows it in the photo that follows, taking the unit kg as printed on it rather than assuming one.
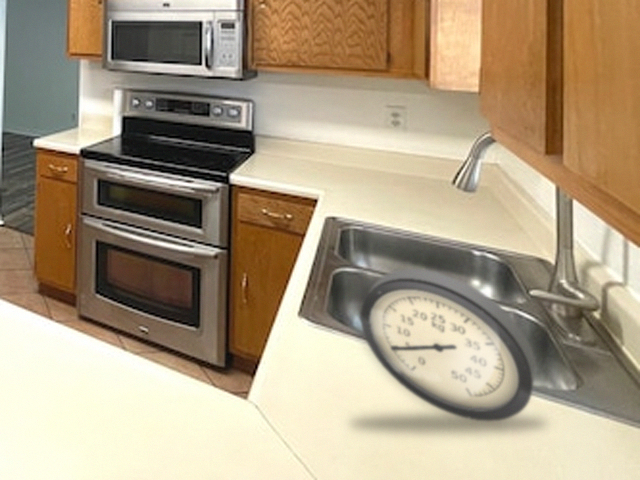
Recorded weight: 5 kg
